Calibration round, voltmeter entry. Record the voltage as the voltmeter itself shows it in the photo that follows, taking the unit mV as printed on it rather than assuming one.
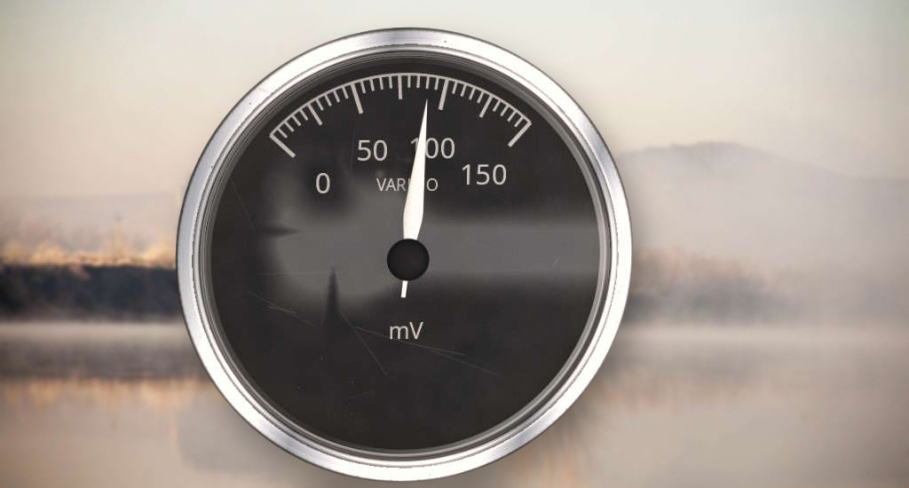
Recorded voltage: 90 mV
